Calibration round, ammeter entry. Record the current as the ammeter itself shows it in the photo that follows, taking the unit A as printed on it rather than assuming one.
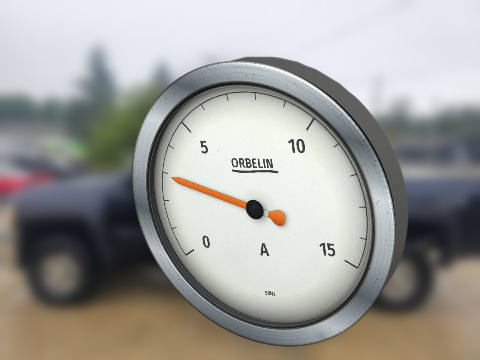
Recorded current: 3 A
